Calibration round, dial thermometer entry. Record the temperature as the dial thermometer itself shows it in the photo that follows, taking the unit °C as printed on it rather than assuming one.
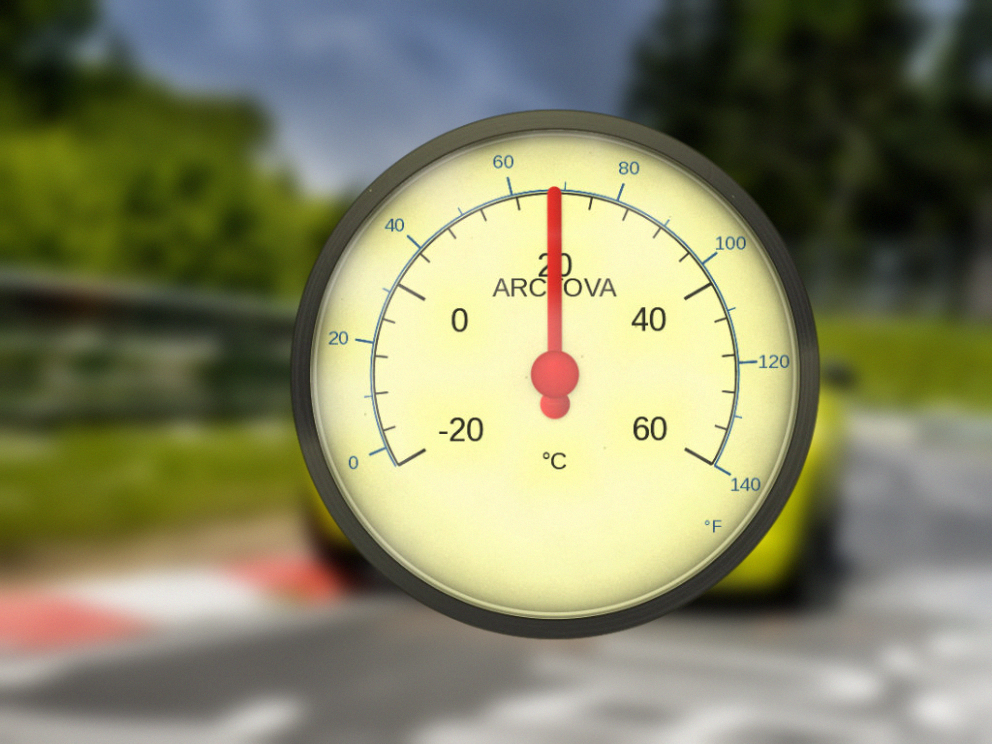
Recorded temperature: 20 °C
